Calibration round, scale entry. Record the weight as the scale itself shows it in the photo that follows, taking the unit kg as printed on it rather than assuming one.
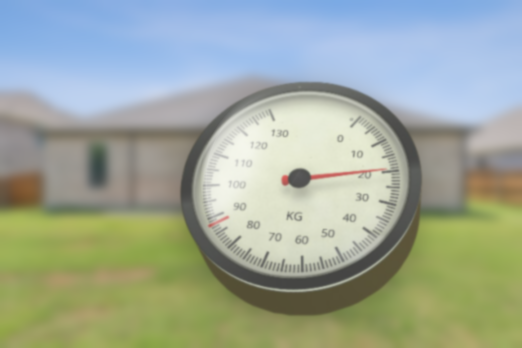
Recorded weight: 20 kg
